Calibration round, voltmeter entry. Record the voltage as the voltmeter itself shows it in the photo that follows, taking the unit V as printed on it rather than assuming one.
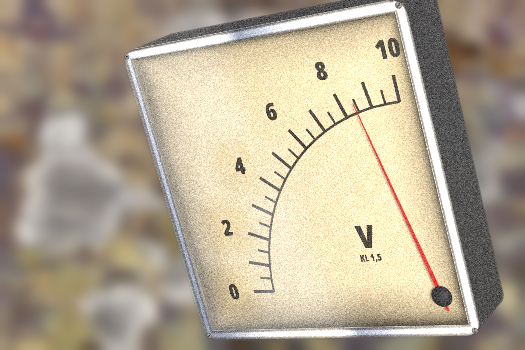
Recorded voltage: 8.5 V
